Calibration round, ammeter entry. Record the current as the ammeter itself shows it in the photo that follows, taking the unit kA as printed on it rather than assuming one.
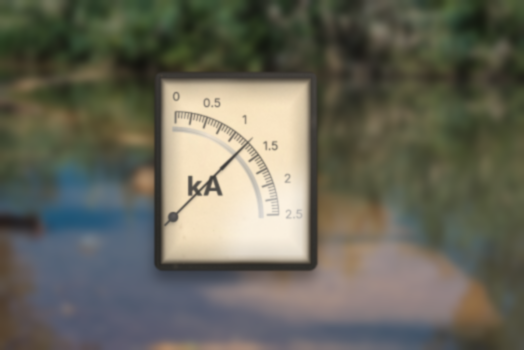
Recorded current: 1.25 kA
